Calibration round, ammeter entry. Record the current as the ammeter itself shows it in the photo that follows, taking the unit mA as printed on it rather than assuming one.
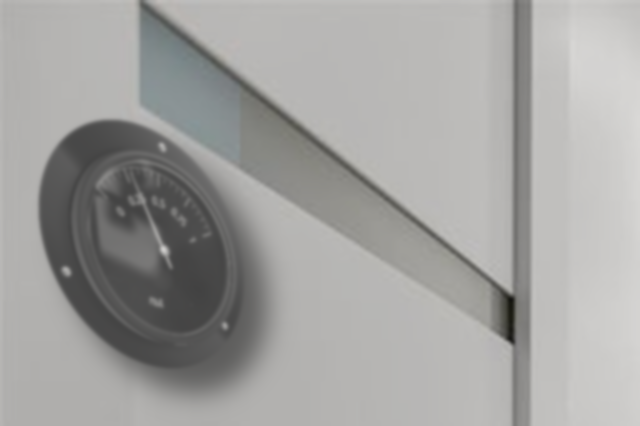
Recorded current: 0.25 mA
